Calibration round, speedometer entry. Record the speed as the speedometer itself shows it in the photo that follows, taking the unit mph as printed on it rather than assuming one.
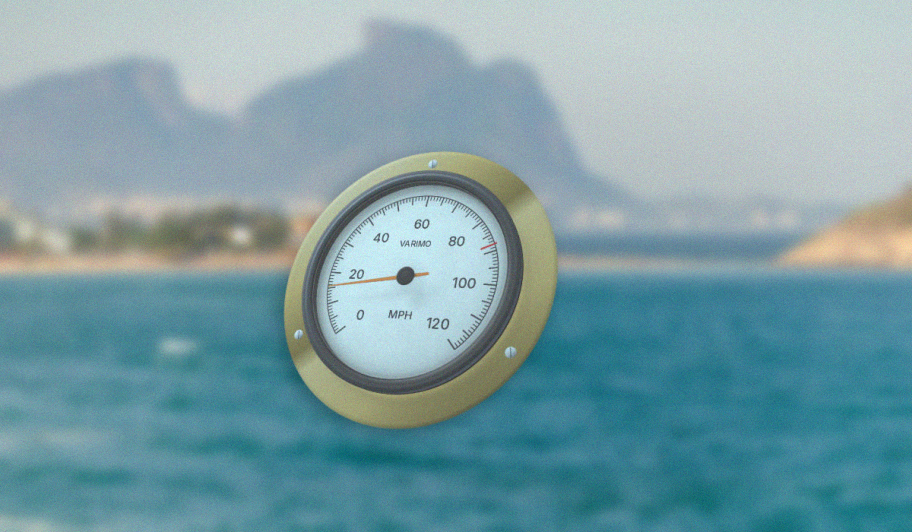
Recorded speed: 15 mph
